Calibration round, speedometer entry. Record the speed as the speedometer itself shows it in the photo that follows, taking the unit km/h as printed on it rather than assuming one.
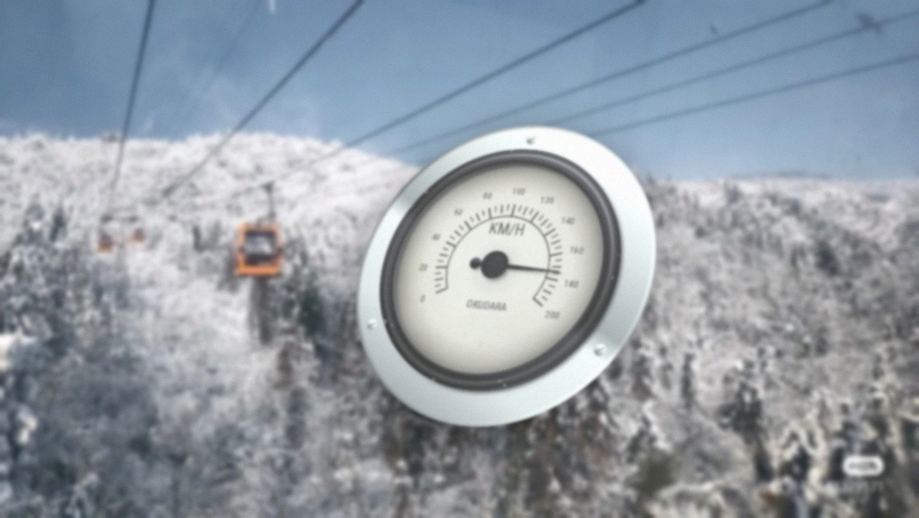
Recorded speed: 175 km/h
